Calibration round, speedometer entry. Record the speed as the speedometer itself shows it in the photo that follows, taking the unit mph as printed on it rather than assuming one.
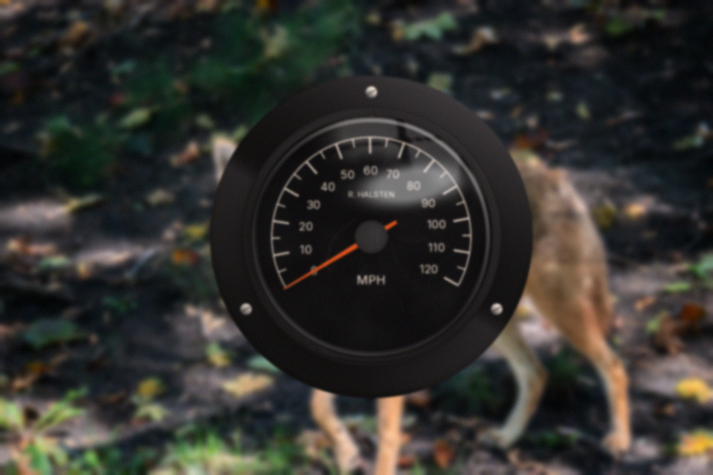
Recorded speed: 0 mph
